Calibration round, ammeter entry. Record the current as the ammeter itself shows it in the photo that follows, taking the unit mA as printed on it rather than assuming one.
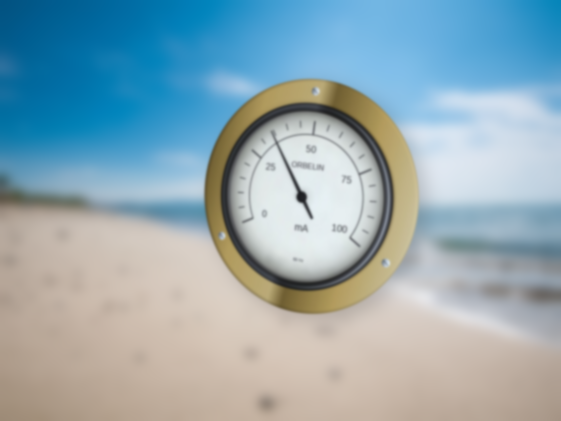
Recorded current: 35 mA
